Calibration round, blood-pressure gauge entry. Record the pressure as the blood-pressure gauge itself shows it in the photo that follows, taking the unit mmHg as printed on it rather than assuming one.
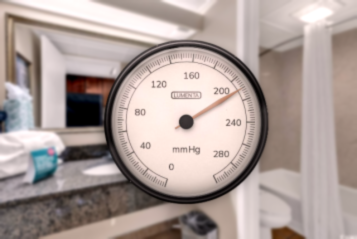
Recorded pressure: 210 mmHg
